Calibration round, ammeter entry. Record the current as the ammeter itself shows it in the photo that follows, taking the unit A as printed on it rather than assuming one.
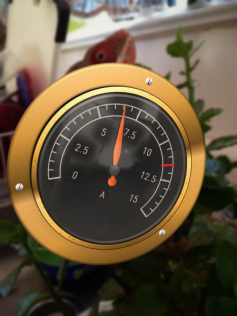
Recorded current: 6.5 A
